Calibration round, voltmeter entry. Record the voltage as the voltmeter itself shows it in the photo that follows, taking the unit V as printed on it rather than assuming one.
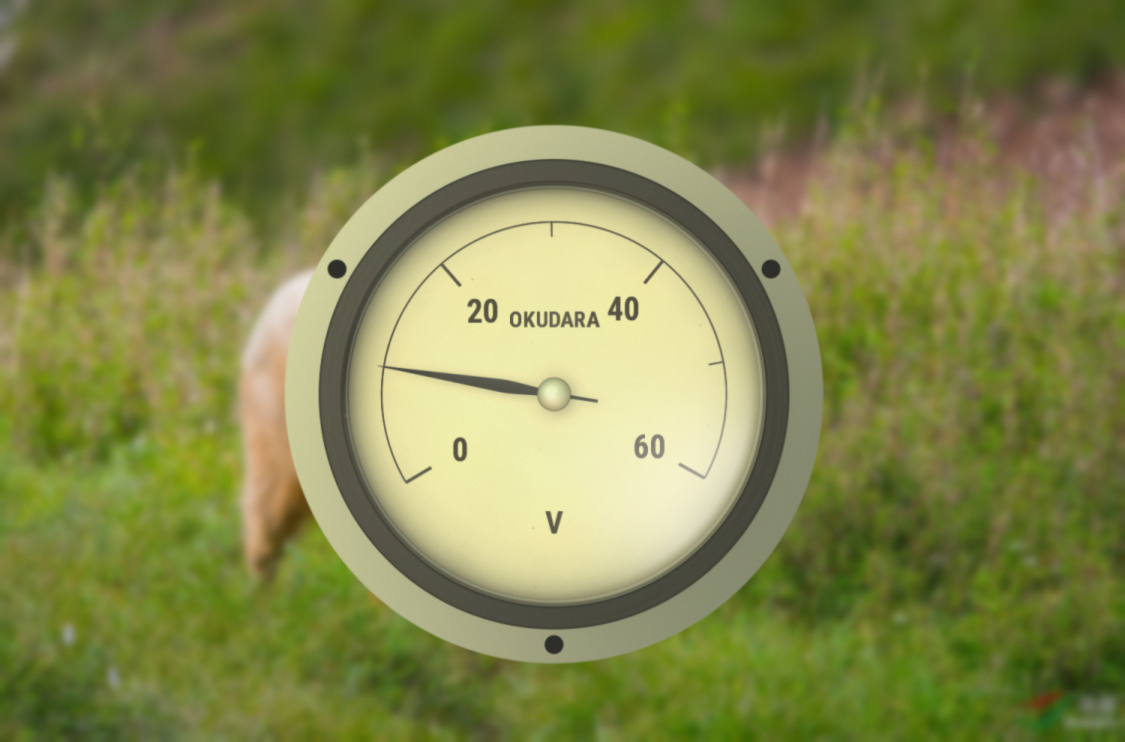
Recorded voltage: 10 V
